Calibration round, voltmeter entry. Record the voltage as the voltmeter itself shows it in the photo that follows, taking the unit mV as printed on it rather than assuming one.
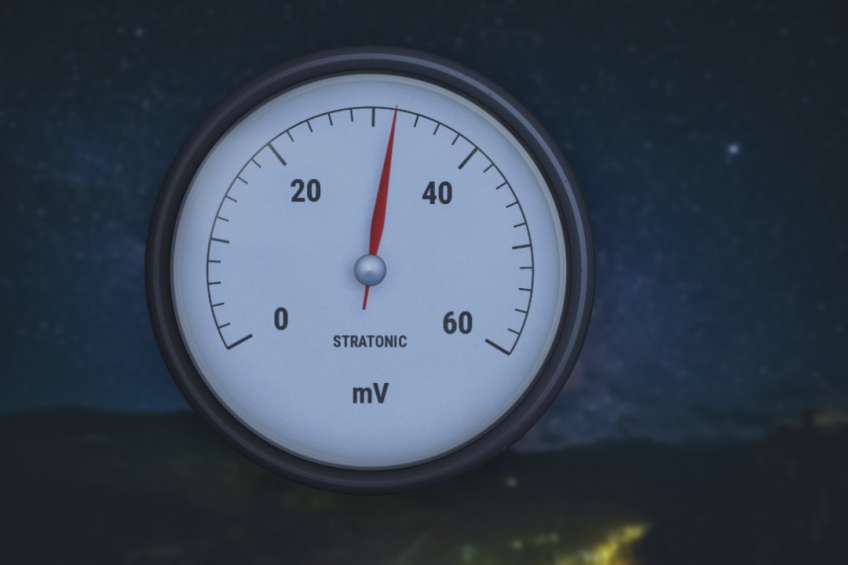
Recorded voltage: 32 mV
